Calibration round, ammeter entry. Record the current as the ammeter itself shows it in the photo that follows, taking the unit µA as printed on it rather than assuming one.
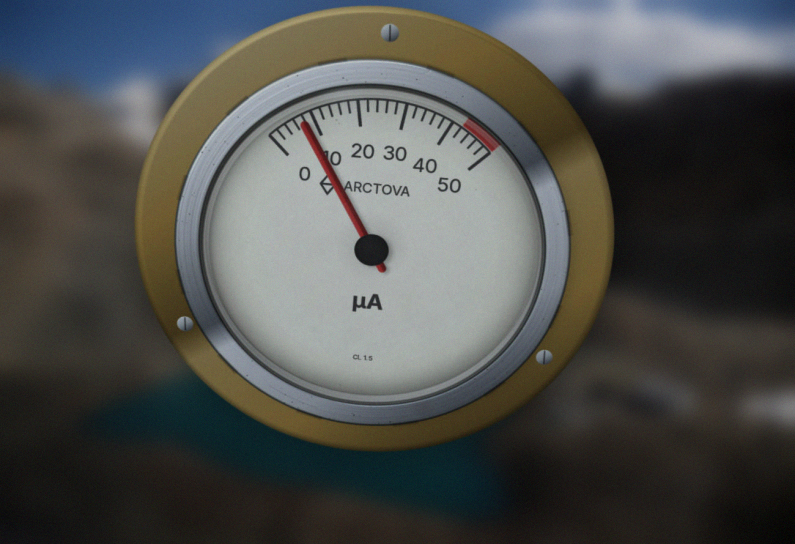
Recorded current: 8 µA
